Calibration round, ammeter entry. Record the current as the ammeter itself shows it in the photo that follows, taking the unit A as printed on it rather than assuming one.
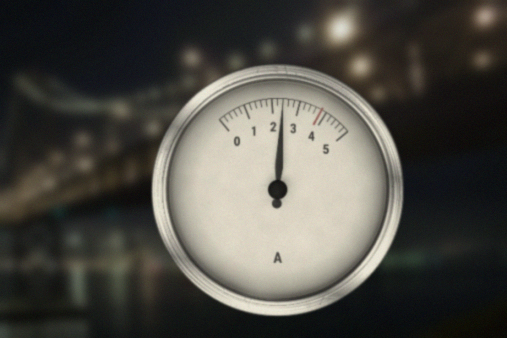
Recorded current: 2.4 A
